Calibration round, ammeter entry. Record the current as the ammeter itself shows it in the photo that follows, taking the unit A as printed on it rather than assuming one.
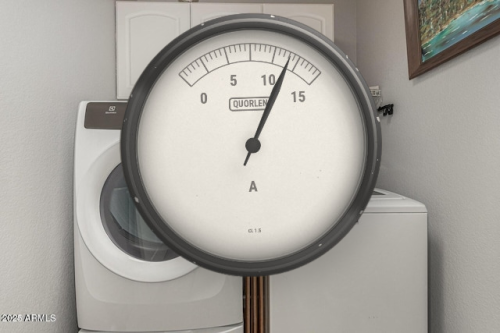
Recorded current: 11.5 A
